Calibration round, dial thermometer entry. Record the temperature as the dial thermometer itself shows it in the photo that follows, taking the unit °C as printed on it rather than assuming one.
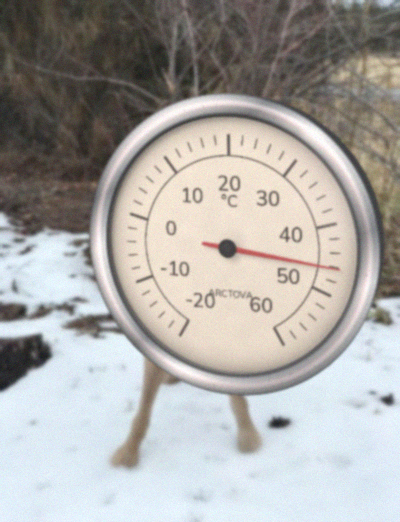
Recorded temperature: 46 °C
